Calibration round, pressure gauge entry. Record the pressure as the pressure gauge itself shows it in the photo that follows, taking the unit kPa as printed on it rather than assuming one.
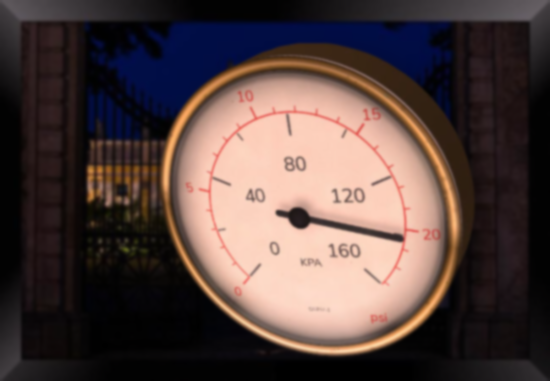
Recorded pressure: 140 kPa
